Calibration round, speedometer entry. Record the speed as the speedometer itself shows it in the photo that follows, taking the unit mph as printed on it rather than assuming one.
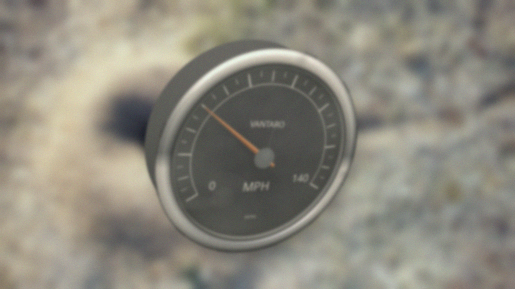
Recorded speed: 40 mph
